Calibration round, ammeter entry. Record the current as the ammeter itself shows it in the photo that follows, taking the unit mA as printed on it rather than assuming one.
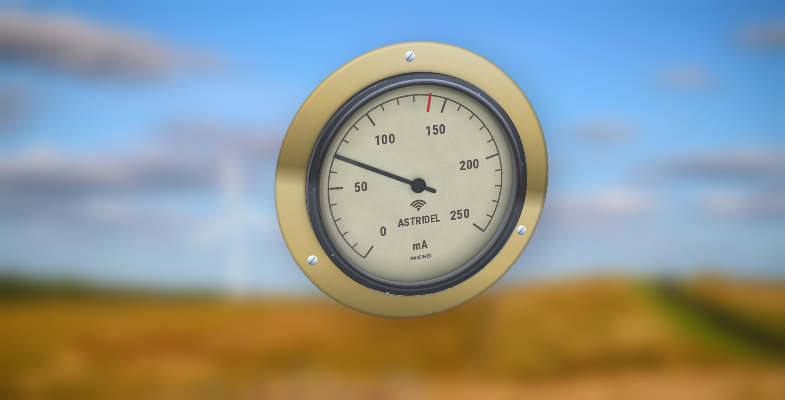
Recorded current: 70 mA
